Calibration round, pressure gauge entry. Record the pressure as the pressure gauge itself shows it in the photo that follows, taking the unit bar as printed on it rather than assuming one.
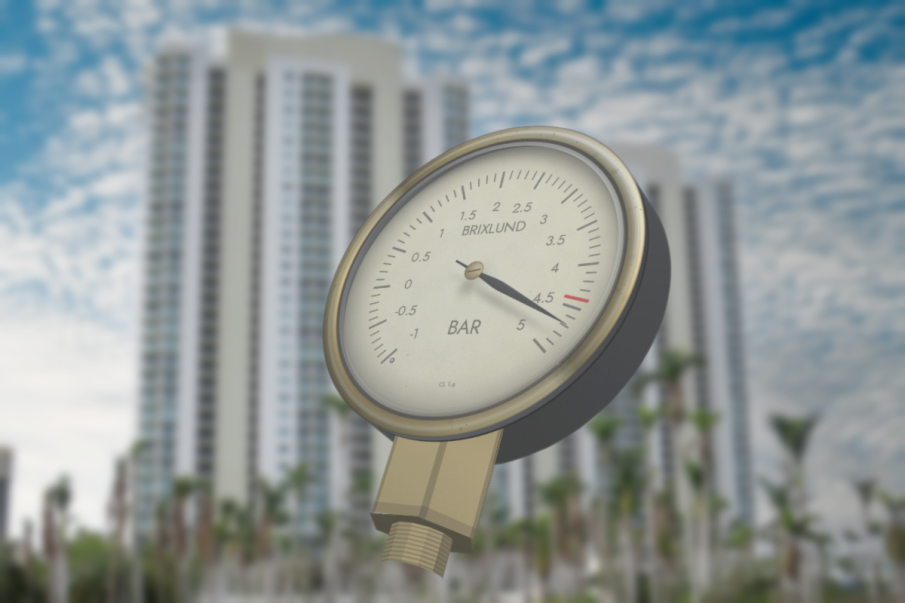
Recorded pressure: 4.7 bar
